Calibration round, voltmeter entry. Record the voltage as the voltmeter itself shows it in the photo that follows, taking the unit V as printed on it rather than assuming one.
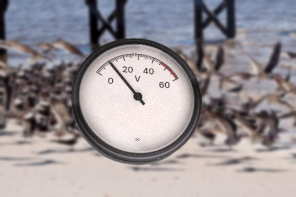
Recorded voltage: 10 V
